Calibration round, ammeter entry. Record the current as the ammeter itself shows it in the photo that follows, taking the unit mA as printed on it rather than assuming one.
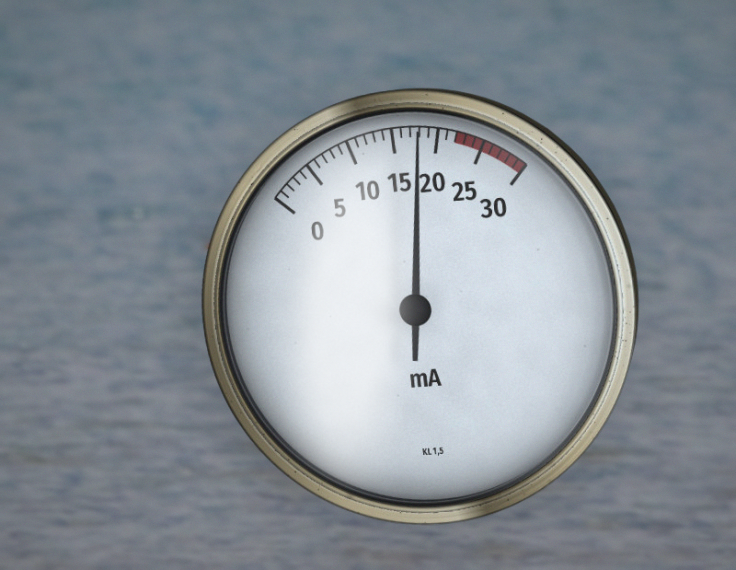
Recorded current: 18 mA
